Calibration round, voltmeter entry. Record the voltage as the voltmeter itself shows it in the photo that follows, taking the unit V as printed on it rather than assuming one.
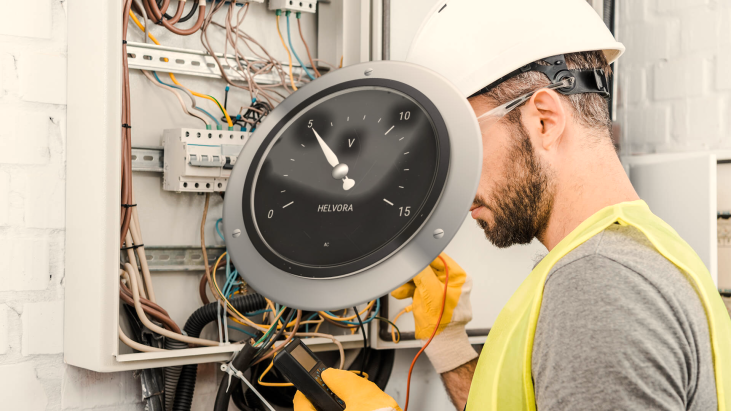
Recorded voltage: 5 V
